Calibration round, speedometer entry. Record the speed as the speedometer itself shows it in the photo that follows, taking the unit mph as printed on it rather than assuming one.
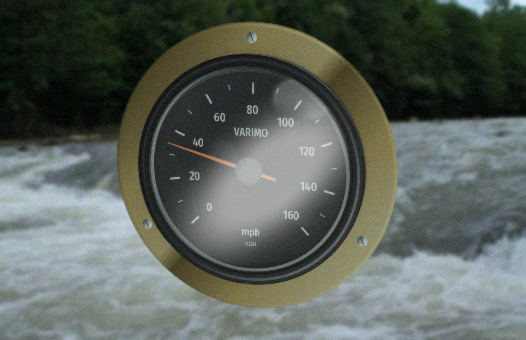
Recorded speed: 35 mph
